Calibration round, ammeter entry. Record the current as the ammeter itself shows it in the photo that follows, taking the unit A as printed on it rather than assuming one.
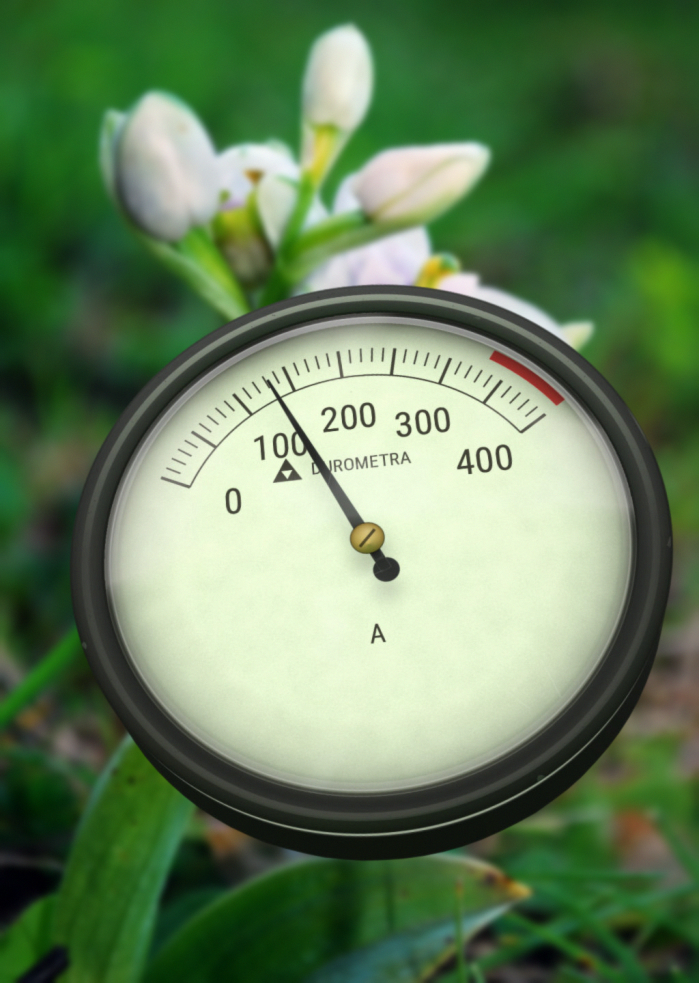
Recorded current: 130 A
